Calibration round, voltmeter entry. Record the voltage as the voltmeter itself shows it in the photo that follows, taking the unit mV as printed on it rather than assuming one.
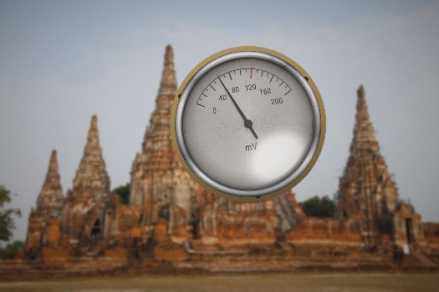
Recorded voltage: 60 mV
